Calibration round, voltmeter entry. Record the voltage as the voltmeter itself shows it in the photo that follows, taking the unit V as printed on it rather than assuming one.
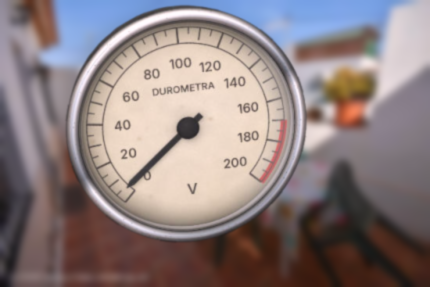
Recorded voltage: 5 V
